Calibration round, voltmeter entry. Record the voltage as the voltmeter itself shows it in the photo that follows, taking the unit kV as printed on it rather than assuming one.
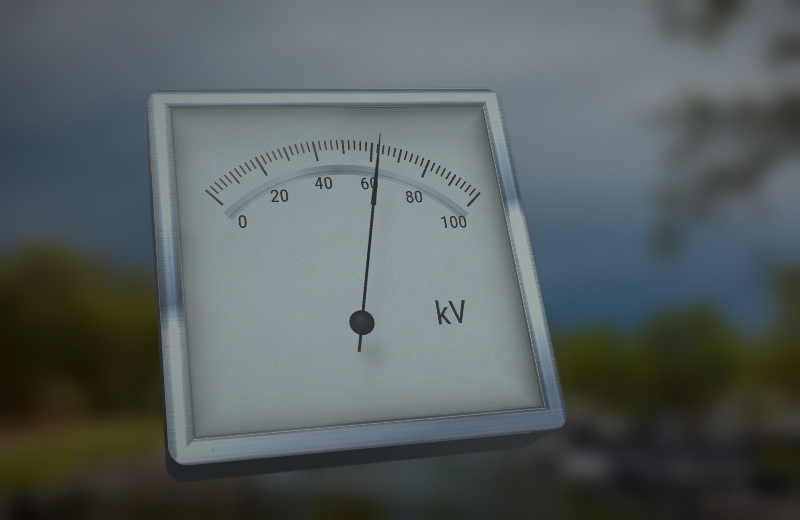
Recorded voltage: 62 kV
